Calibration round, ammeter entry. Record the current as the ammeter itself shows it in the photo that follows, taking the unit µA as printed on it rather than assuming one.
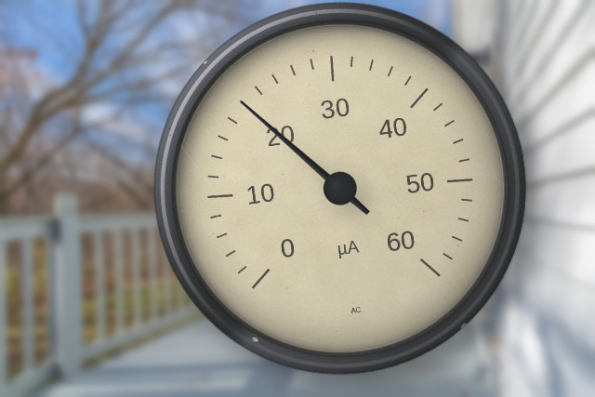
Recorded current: 20 µA
